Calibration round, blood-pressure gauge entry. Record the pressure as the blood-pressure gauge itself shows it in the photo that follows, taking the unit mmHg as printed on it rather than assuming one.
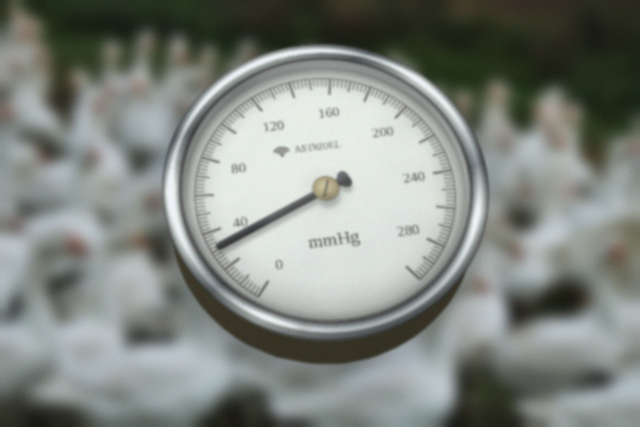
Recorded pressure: 30 mmHg
